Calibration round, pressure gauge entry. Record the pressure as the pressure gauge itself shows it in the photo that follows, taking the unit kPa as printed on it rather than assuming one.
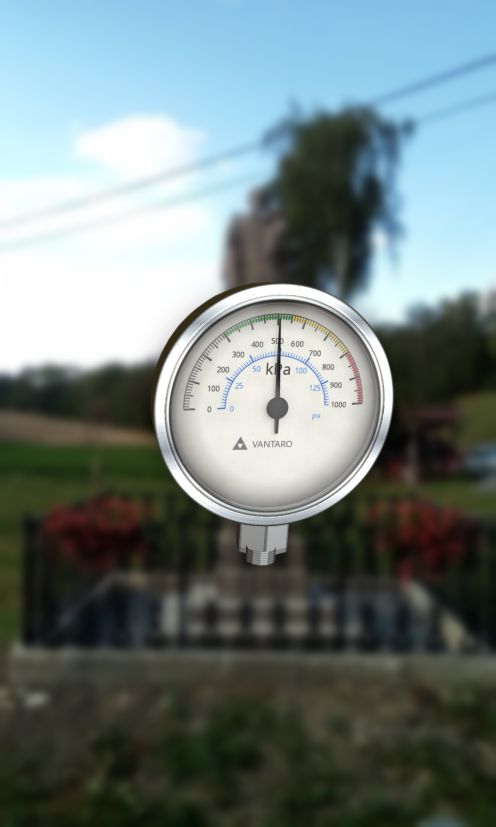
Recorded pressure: 500 kPa
